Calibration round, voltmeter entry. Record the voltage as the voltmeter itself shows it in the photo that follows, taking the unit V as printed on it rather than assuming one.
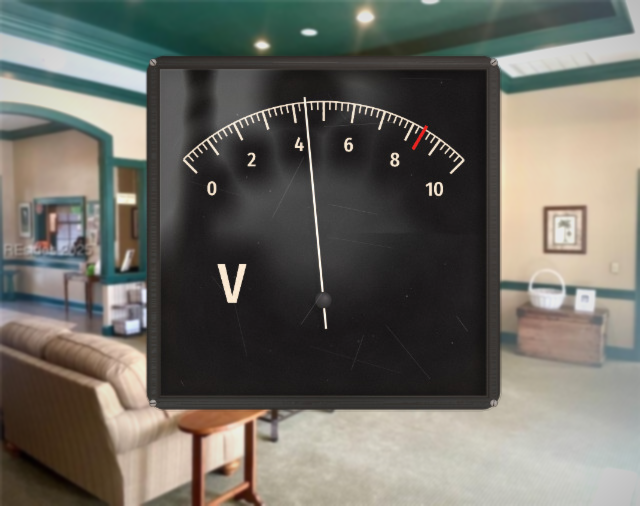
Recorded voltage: 4.4 V
